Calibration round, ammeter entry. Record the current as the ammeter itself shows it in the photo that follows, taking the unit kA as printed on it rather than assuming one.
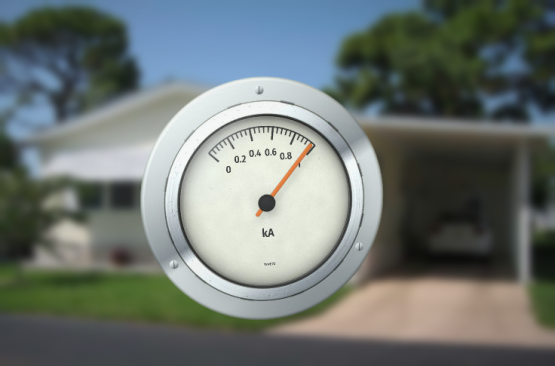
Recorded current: 0.96 kA
